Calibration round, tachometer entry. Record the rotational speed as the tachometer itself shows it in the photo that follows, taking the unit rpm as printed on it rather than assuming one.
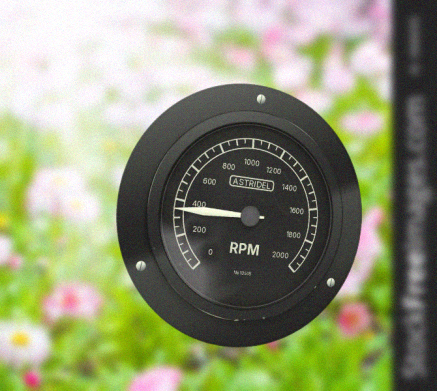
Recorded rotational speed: 350 rpm
